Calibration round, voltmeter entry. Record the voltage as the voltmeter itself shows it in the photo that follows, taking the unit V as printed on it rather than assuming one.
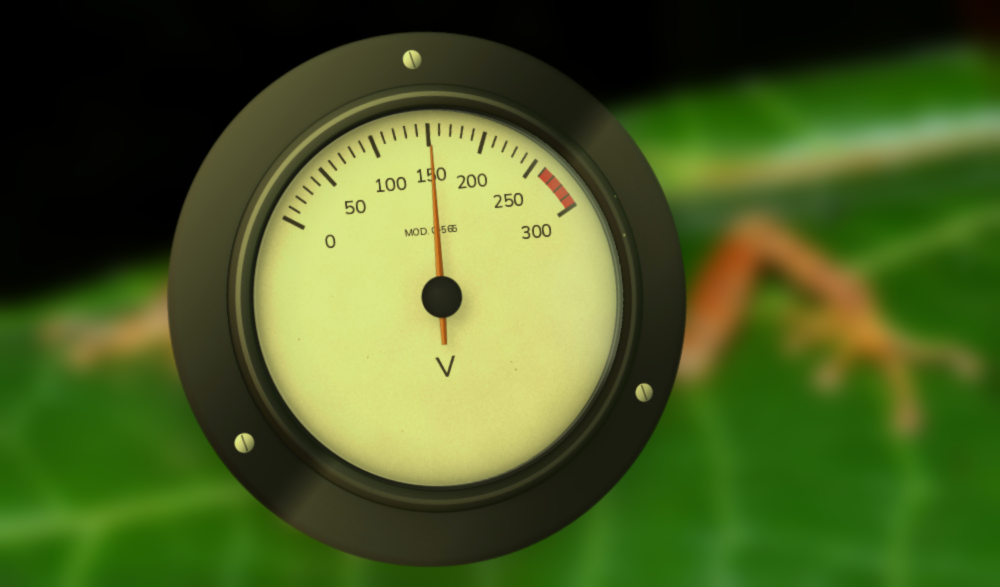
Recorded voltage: 150 V
